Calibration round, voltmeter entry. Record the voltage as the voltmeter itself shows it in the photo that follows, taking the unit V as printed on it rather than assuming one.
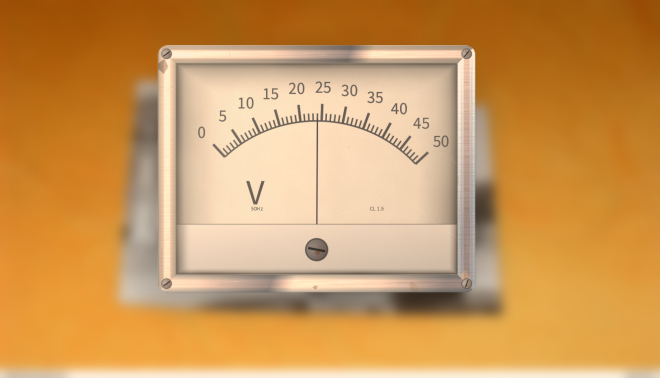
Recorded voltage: 24 V
